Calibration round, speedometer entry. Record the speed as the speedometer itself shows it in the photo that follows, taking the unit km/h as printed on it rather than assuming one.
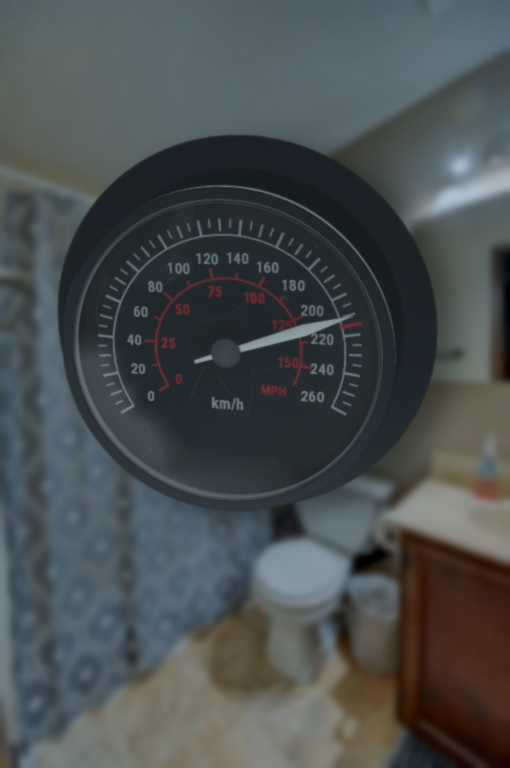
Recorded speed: 210 km/h
